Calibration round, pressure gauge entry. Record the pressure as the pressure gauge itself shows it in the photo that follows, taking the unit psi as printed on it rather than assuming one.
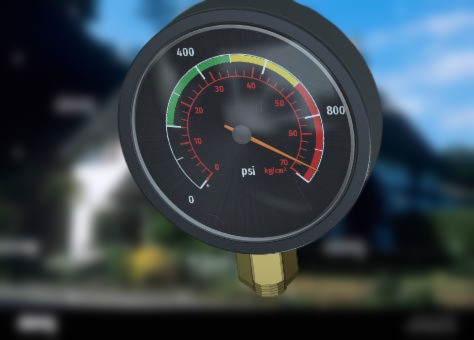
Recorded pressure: 950 psi
